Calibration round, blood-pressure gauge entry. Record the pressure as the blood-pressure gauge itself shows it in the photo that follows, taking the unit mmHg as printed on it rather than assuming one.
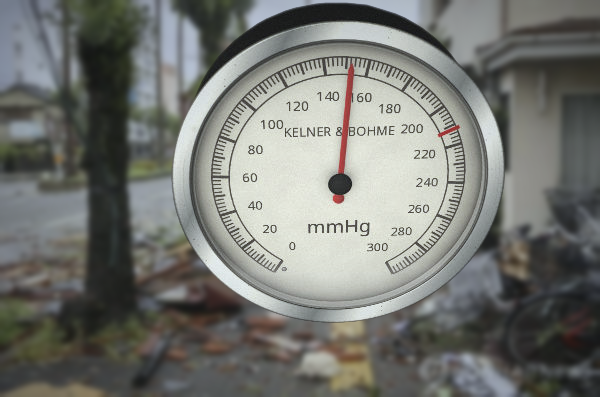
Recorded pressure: 152 mmHg
